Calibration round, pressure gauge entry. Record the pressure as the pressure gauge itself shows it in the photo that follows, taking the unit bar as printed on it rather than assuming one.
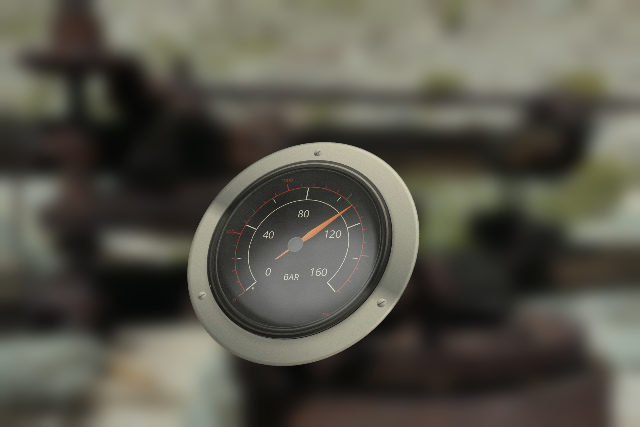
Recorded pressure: 110 bar
